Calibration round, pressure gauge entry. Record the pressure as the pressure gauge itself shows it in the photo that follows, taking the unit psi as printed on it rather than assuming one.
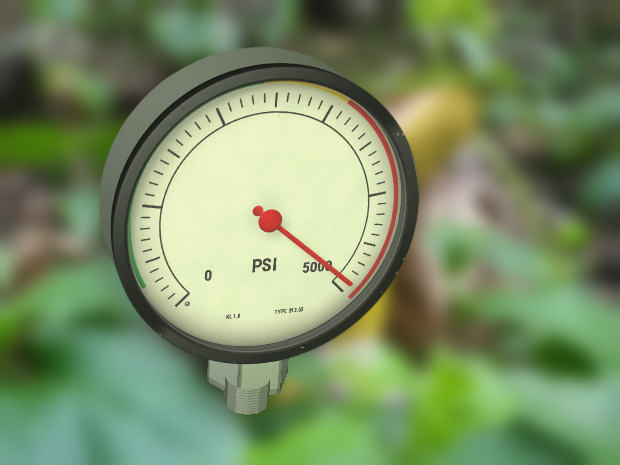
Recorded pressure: 4900 psi
